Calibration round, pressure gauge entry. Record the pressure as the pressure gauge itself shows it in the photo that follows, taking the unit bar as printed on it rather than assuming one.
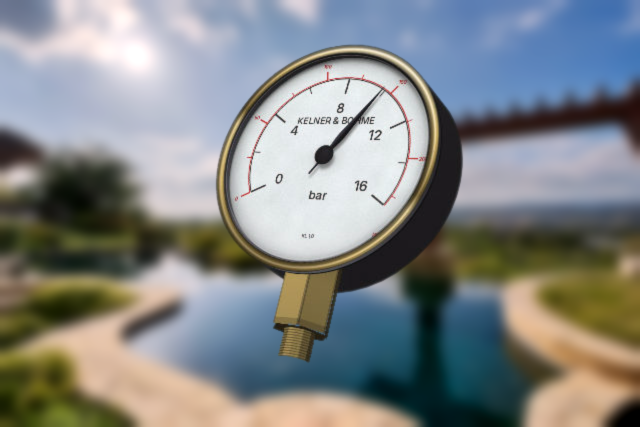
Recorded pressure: 10 bar
